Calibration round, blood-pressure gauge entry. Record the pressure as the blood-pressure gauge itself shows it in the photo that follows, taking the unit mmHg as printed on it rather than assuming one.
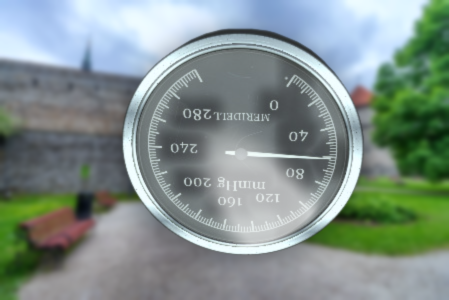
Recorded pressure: 60 mmHg
